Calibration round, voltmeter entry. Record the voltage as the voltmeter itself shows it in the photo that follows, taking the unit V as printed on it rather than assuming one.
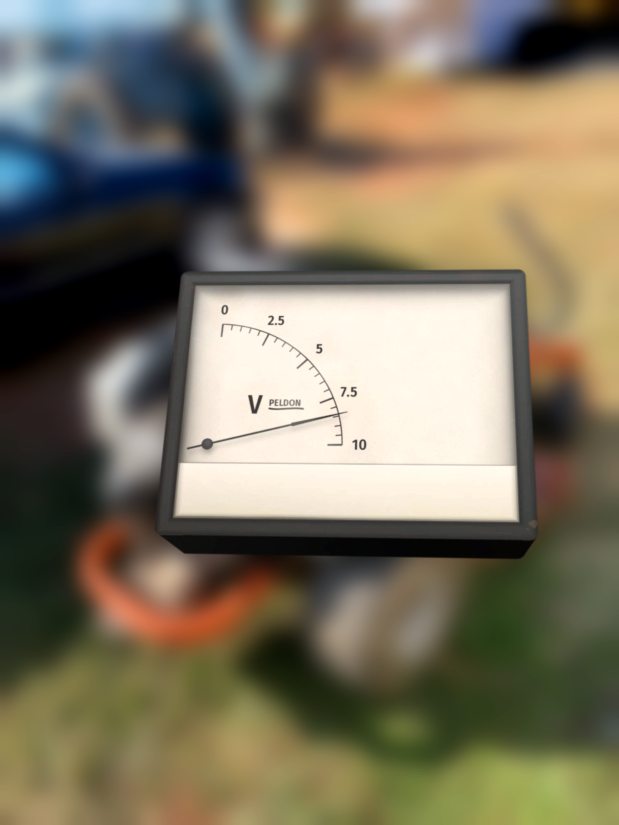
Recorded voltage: 8.5 V
